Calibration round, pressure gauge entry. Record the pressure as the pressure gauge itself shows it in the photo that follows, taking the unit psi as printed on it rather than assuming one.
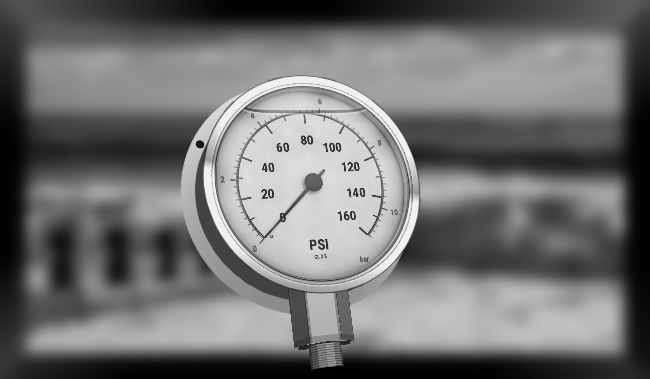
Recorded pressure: 0 psi
